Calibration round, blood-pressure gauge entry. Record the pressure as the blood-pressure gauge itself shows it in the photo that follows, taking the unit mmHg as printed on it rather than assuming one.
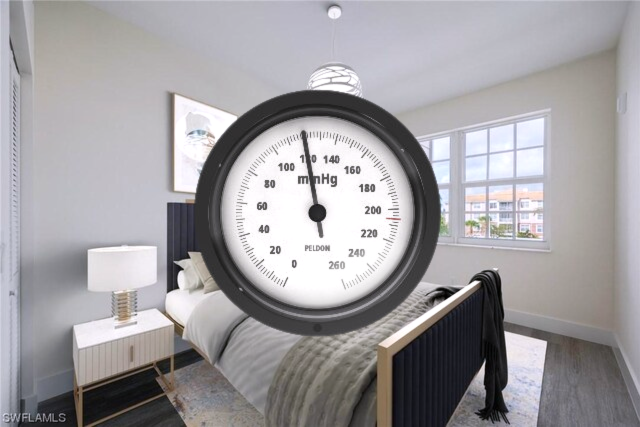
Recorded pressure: 120 mmHg
